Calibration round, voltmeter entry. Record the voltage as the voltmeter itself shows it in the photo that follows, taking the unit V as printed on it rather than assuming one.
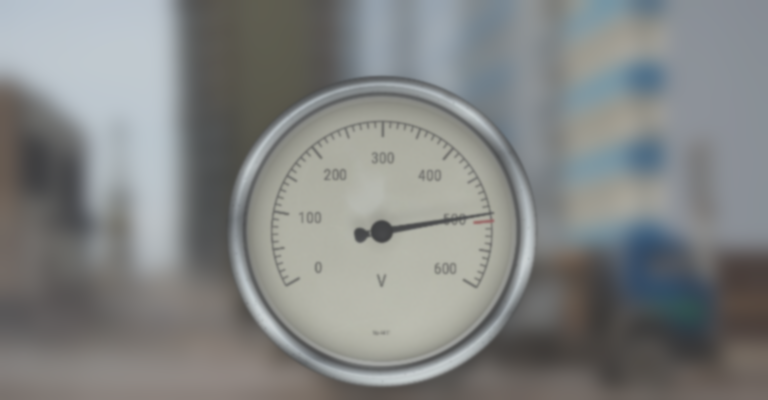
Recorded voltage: 500 V
